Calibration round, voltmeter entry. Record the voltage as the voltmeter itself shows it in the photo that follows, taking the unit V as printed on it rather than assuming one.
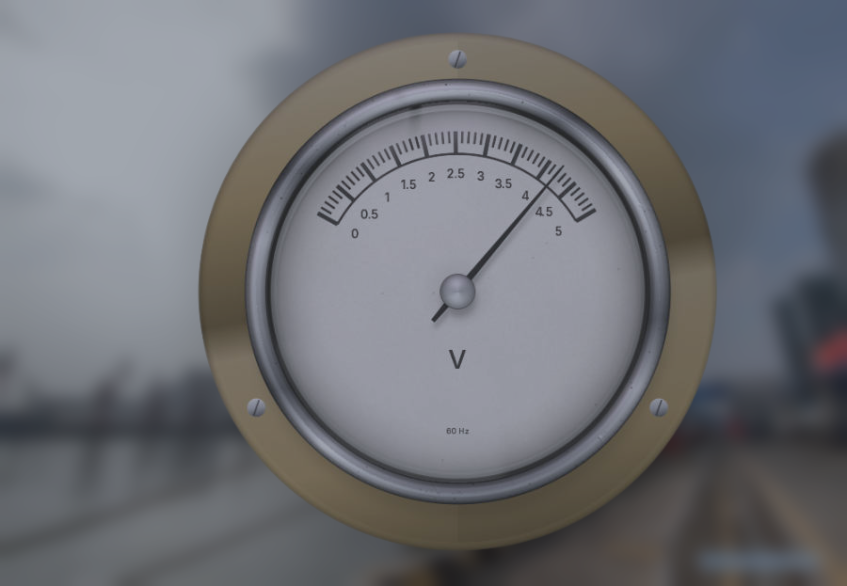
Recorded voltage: 4.2 V
